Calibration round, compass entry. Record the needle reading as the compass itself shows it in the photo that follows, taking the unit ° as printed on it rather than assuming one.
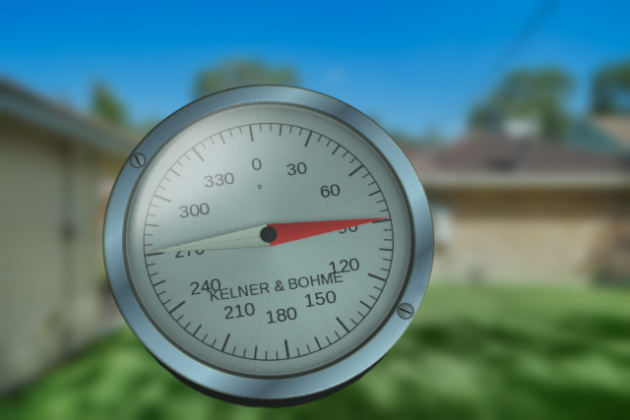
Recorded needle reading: 90 °
